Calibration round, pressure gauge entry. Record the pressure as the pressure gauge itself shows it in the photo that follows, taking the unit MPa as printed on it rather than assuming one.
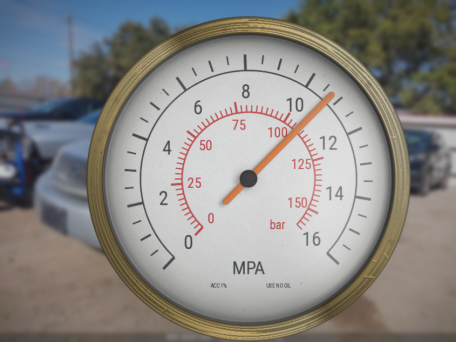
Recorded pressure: 10.75 MPa
